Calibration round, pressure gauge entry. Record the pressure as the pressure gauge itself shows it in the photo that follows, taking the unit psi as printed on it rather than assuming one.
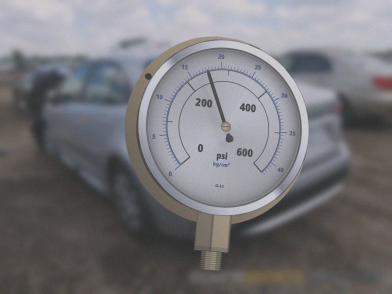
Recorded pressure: 250 psi
